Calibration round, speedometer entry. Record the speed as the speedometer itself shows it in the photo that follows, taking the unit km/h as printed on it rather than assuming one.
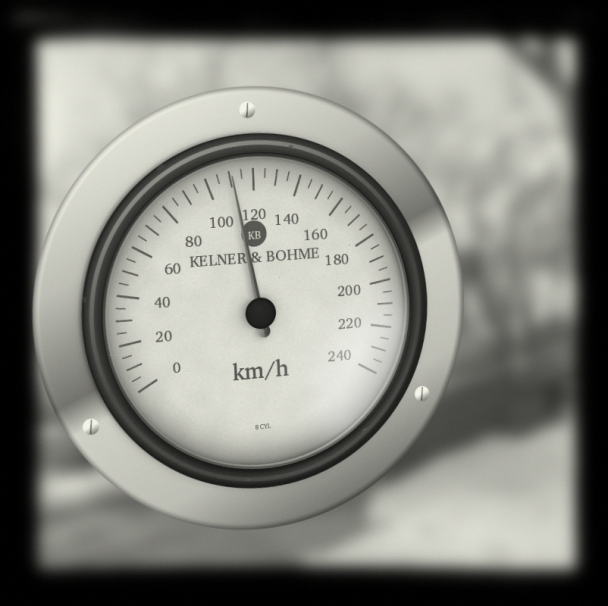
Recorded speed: 110 km/h
